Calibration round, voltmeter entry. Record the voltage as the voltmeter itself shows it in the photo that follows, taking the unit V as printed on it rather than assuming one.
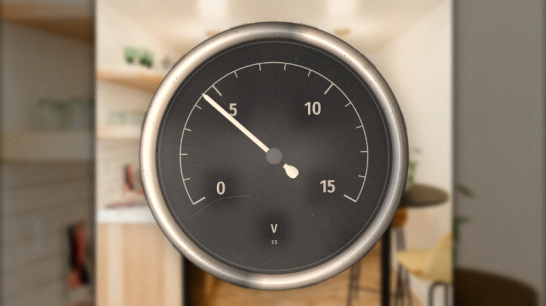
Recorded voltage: 4.5 V
